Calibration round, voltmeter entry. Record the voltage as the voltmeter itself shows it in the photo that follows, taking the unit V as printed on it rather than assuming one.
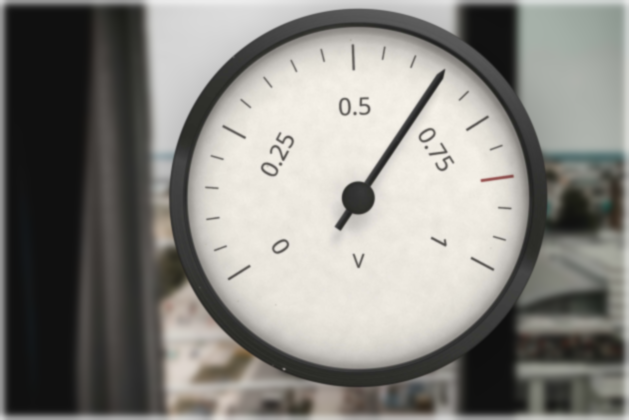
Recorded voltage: 0.65 V
